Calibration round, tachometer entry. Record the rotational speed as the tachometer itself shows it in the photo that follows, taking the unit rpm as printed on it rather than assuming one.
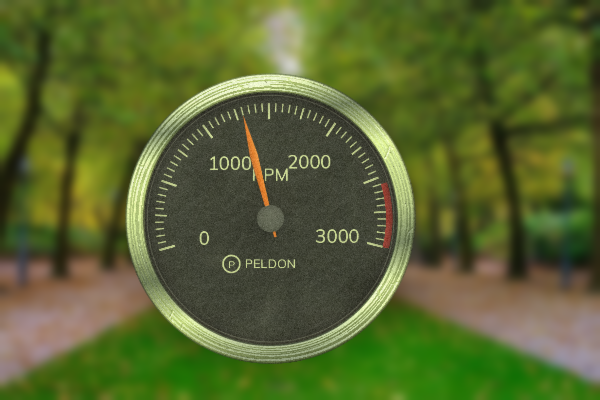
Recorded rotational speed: 1300 rpm
